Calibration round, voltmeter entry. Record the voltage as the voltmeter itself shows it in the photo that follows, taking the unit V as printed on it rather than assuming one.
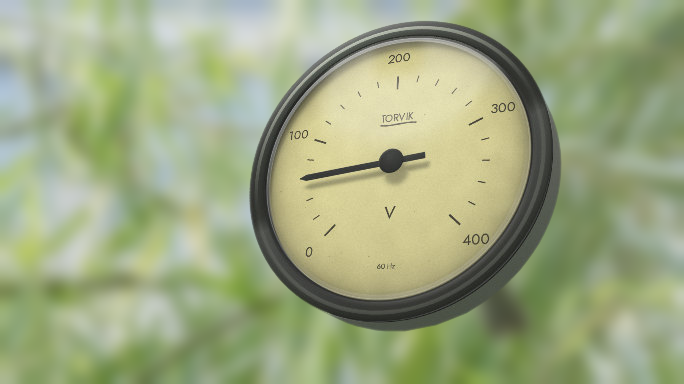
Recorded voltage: 60 V
